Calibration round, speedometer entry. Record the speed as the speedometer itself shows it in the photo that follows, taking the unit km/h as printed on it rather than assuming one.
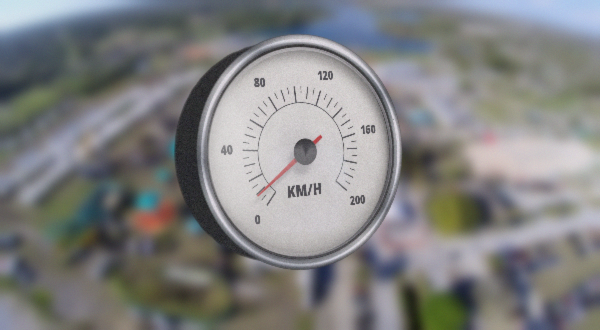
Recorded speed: 10 km/h
